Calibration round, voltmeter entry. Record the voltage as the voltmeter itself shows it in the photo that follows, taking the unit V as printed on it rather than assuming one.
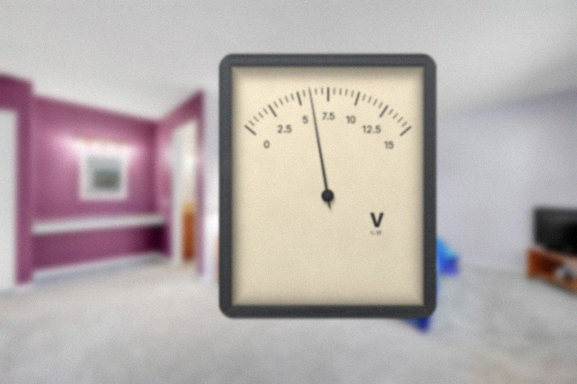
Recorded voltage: 6 V
